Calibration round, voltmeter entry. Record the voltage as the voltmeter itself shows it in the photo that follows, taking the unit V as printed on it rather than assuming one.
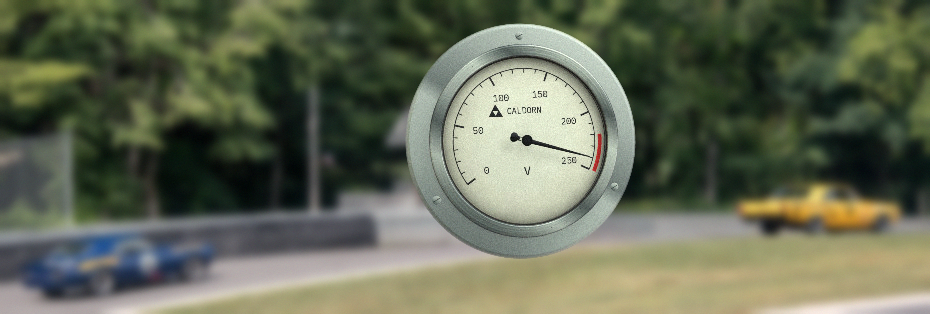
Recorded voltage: 240 V
